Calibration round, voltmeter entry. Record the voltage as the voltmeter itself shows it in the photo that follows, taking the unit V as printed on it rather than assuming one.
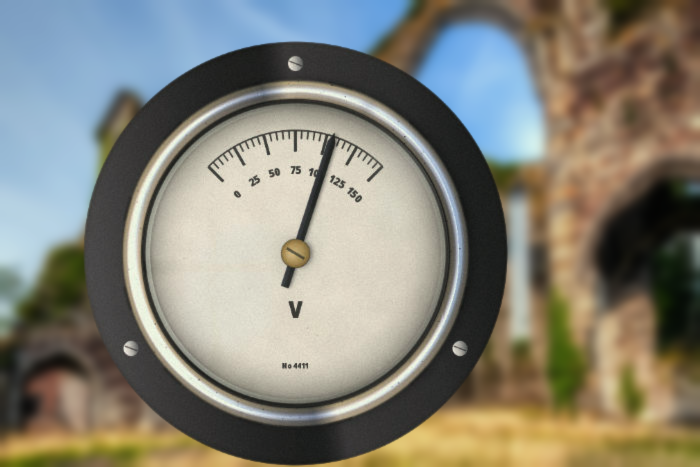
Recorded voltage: 105 V
